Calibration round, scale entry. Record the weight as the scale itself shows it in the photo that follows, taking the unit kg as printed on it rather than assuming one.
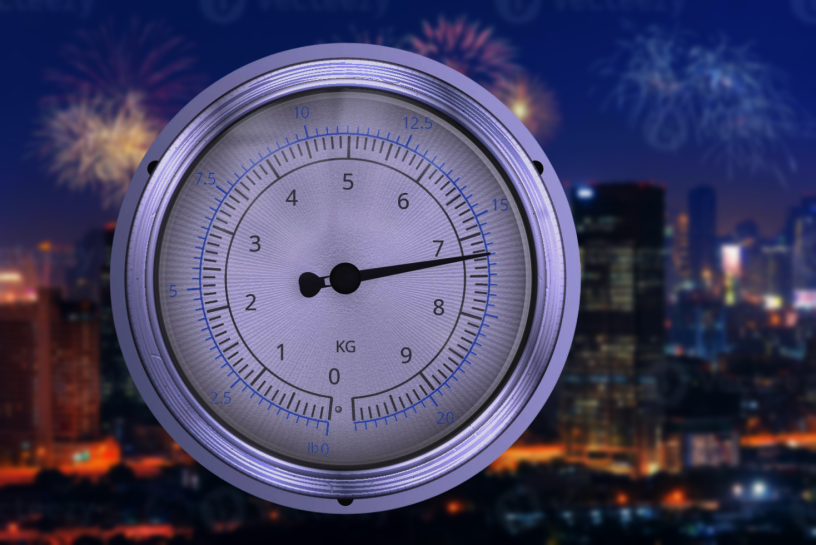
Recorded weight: 7.25 kg
